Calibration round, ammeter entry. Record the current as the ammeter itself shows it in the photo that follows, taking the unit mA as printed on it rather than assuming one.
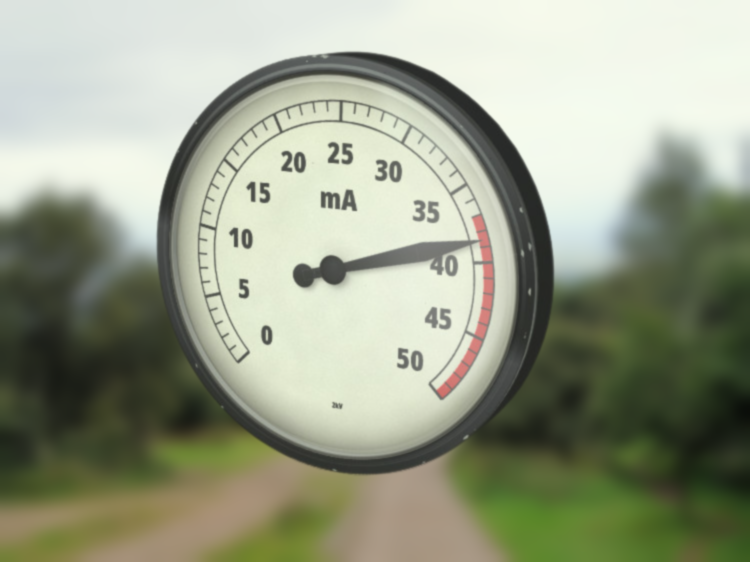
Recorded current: 38.5 mA
